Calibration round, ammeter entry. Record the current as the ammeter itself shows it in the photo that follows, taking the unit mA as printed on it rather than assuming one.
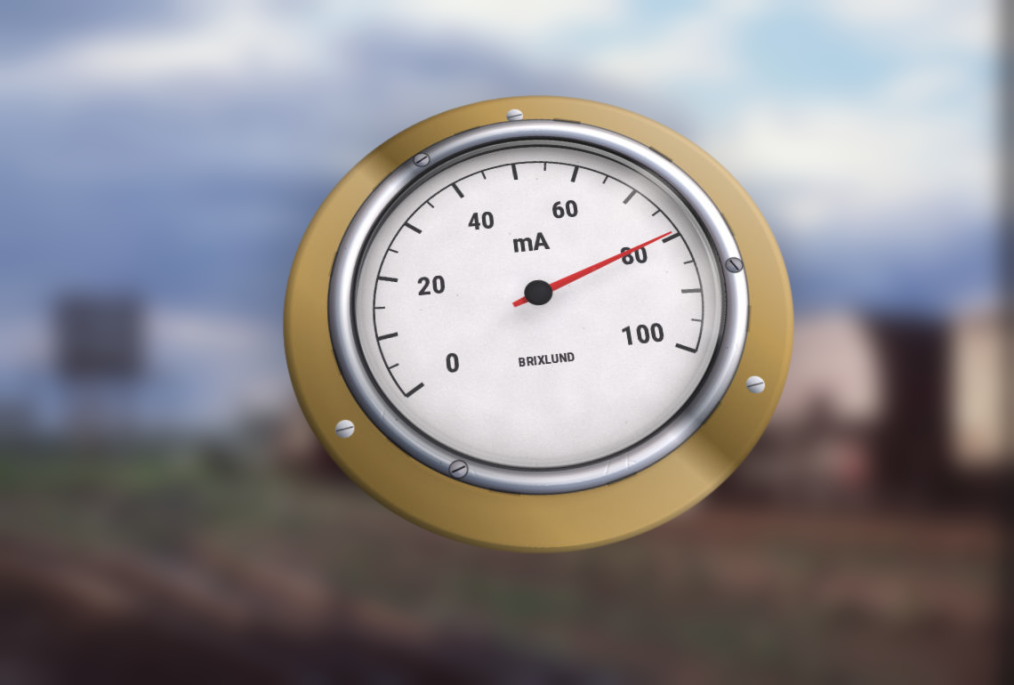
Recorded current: 80 mA
